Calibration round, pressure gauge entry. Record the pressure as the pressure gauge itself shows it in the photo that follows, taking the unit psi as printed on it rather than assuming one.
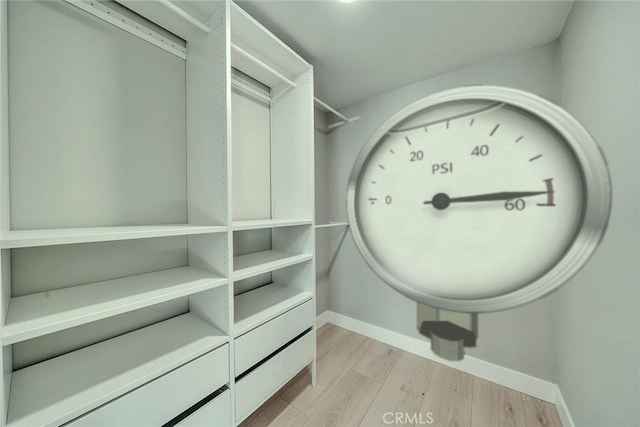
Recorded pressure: 57.5 psi
